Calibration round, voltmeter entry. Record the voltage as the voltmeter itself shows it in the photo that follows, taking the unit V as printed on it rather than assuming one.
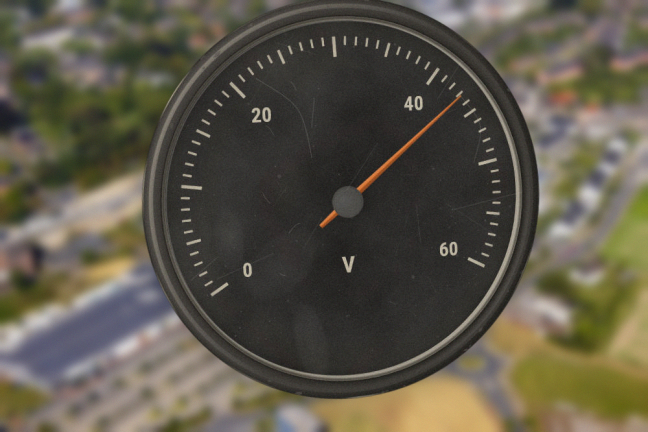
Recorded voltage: 43 V
